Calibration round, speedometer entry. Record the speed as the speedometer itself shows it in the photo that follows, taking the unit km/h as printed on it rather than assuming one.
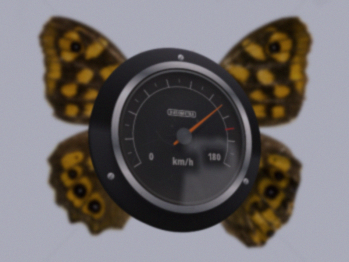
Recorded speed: 130 km/h
